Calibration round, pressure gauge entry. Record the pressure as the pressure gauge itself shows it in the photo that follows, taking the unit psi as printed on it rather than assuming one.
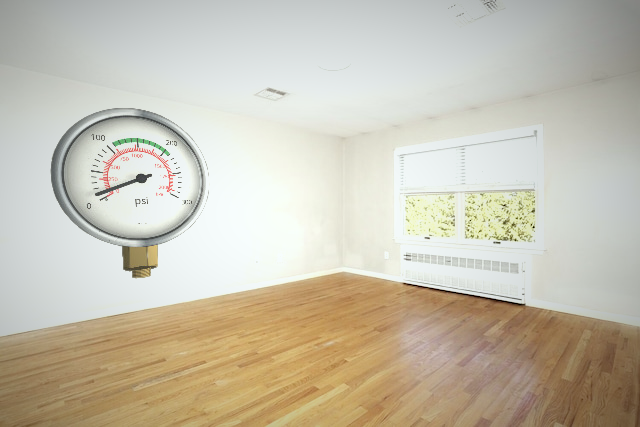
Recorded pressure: 10 psi
